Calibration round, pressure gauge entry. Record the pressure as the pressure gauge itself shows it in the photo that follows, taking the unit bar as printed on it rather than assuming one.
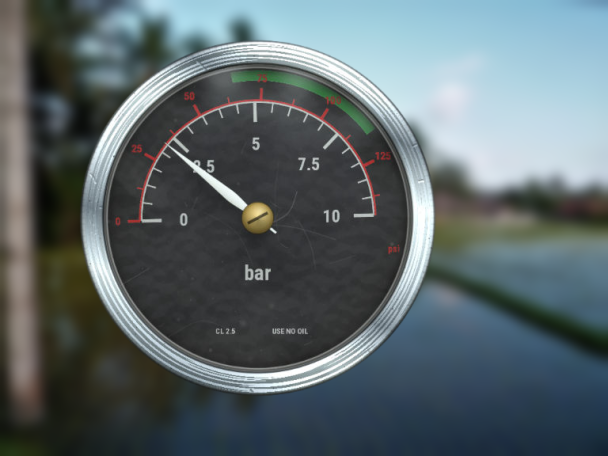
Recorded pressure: 2.25 bar
